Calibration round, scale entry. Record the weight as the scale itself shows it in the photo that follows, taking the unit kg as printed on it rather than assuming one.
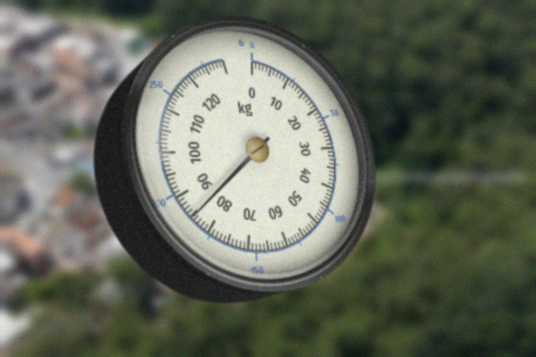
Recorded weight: 85 kg
